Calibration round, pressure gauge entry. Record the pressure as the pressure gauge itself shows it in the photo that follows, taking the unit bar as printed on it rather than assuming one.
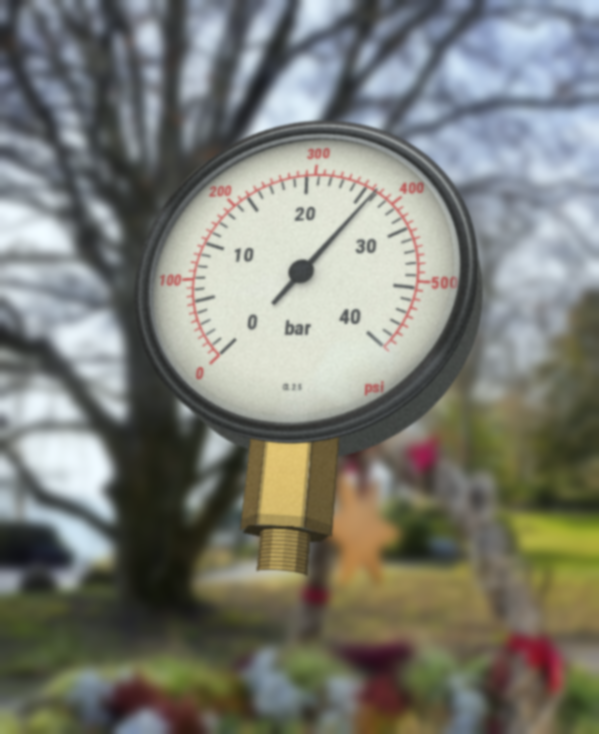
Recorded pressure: 26 bar
